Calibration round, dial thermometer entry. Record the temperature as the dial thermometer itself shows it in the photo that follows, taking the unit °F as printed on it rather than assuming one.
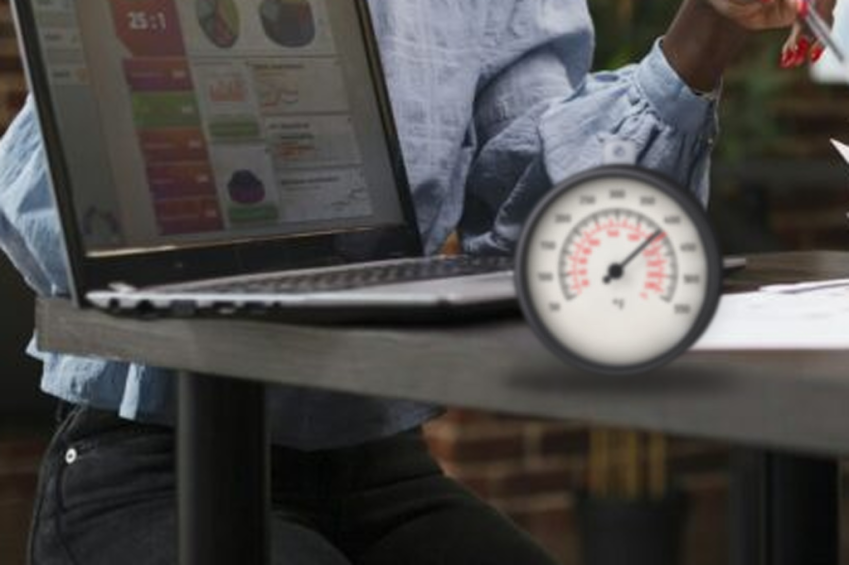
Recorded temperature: 400 °F
